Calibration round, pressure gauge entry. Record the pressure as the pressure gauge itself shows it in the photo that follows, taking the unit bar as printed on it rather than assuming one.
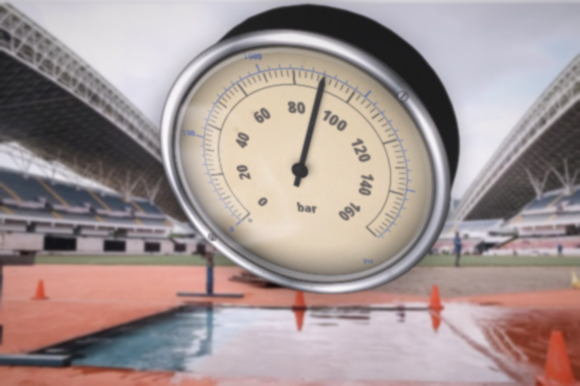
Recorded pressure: 90 bar
